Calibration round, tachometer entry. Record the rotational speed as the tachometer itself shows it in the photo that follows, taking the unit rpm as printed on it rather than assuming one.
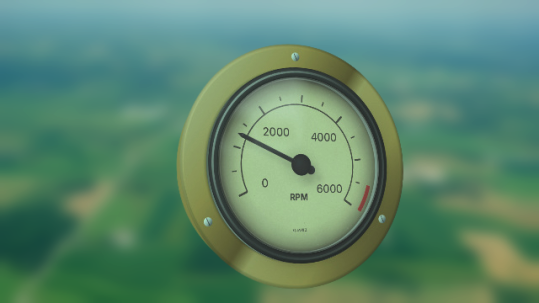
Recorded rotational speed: 1250 rpm
